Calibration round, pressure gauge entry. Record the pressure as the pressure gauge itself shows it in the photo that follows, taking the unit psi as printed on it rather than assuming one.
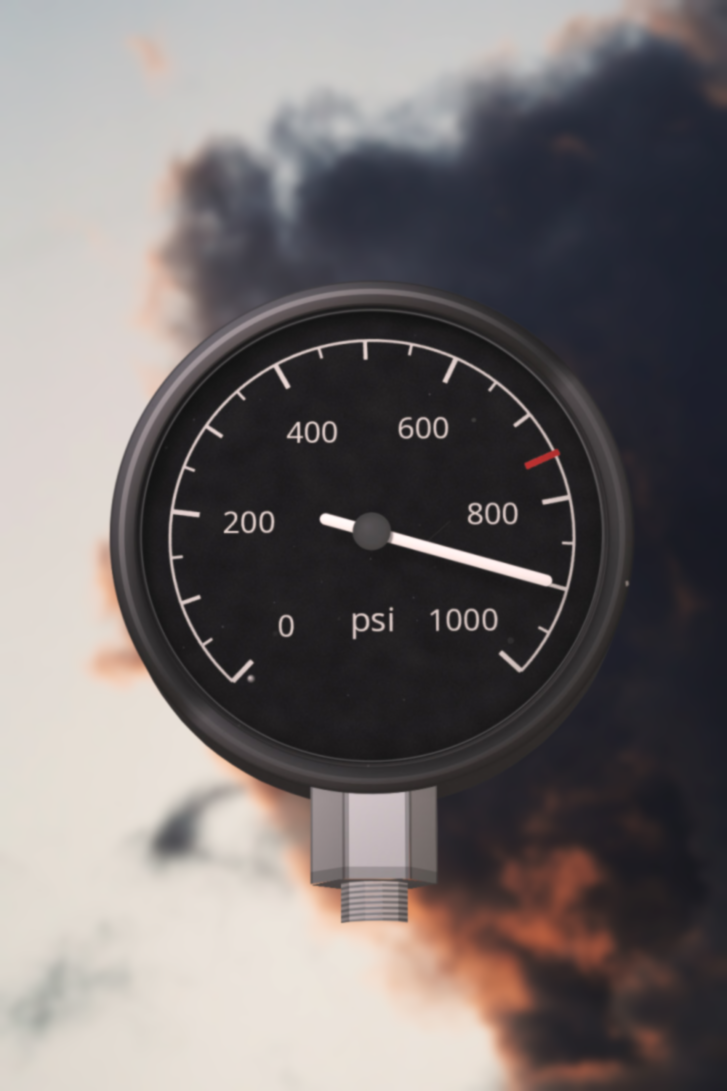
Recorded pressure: 900 psi
